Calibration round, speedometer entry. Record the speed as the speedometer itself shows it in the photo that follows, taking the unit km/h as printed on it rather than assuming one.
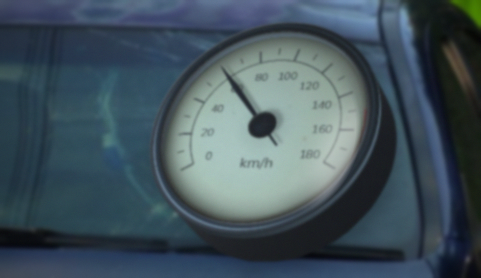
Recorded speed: 60 km/h
